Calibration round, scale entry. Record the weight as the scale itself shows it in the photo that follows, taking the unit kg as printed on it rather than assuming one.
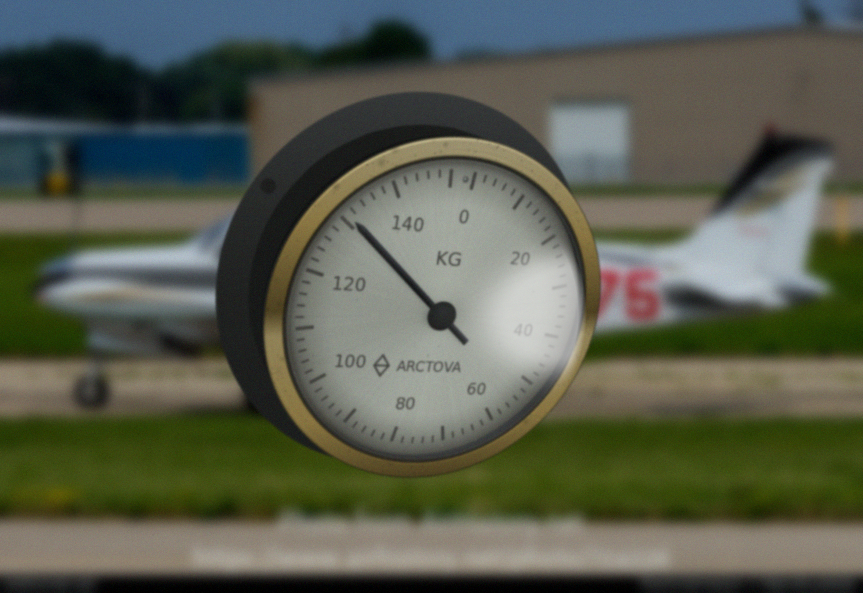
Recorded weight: 131 kg
